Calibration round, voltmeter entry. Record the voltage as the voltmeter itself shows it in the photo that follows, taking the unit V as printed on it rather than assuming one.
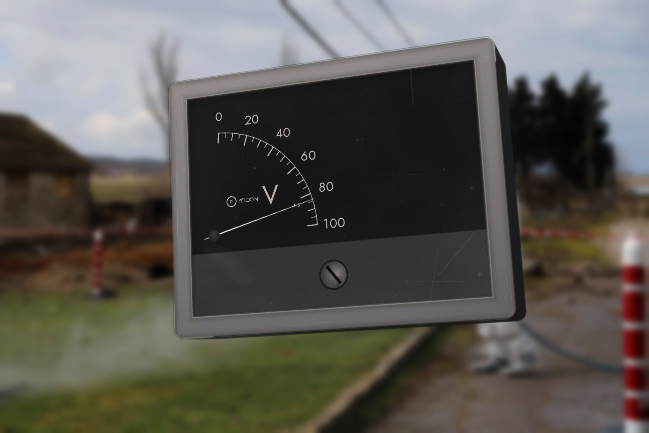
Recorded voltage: 85 V
